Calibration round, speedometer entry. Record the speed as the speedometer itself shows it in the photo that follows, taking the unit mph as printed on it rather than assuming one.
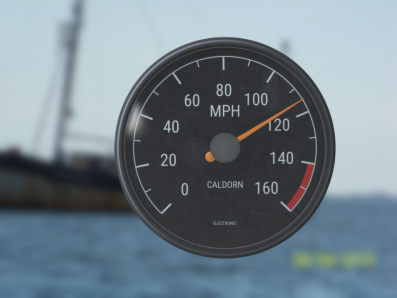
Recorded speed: 115 mph
